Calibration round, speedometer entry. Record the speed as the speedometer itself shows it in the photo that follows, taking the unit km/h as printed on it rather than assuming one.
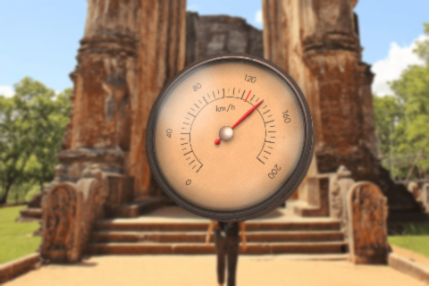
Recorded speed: 140 km/h
